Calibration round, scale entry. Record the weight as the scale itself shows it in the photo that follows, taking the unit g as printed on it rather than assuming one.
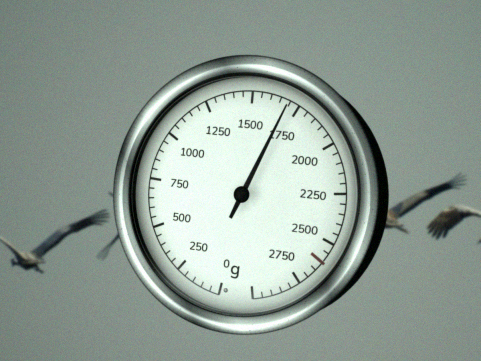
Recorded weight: 1700 g
